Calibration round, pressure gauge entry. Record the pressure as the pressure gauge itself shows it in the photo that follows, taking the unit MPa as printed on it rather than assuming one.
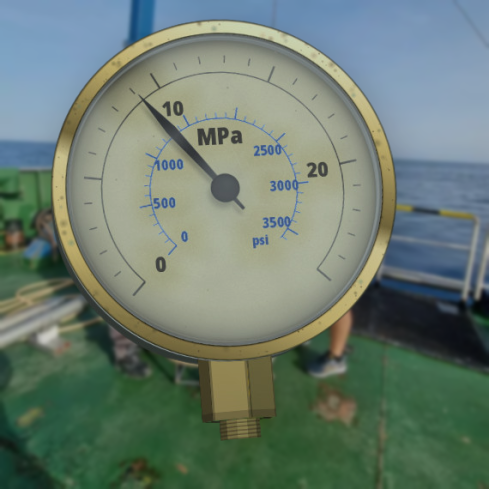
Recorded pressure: 9 MPa
